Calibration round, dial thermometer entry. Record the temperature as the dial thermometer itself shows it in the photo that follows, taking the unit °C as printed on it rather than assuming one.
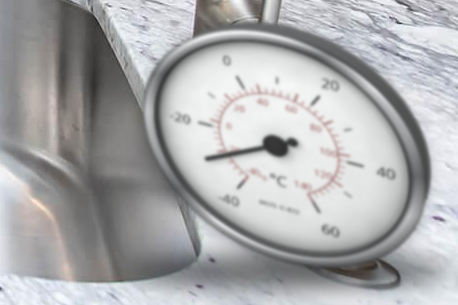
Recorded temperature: -30 °C
